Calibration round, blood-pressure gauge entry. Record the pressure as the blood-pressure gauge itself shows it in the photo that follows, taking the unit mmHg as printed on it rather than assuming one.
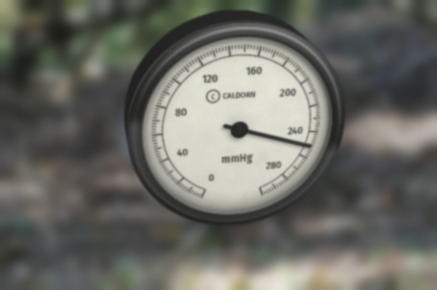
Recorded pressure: 250 mmHg
